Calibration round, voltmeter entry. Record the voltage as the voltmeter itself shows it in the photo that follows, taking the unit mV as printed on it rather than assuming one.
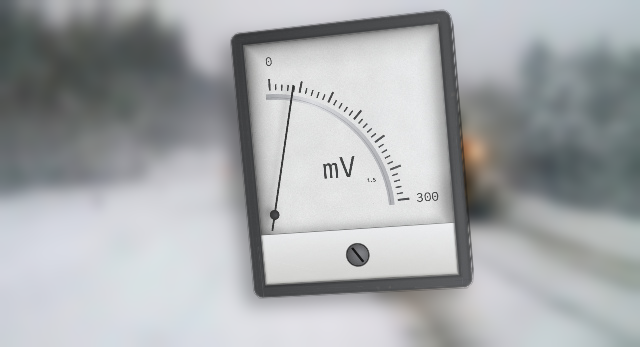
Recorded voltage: 40 mV
